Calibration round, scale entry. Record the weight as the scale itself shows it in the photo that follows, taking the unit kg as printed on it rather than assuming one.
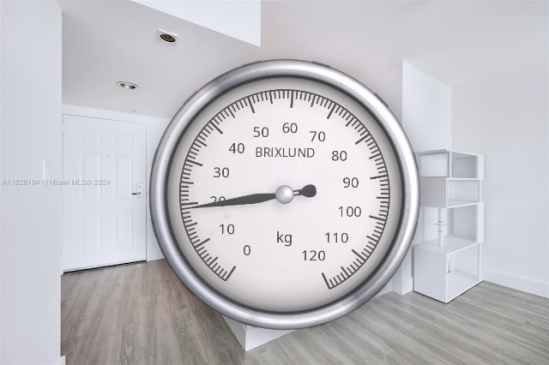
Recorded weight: 19 kg
